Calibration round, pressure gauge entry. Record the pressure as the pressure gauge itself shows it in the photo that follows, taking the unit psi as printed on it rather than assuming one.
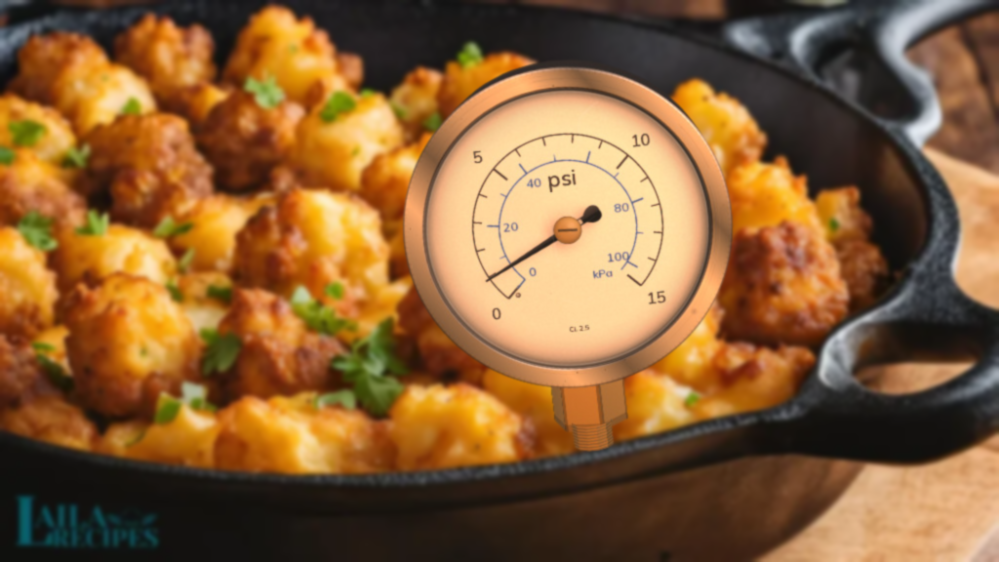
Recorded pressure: 1 psi
